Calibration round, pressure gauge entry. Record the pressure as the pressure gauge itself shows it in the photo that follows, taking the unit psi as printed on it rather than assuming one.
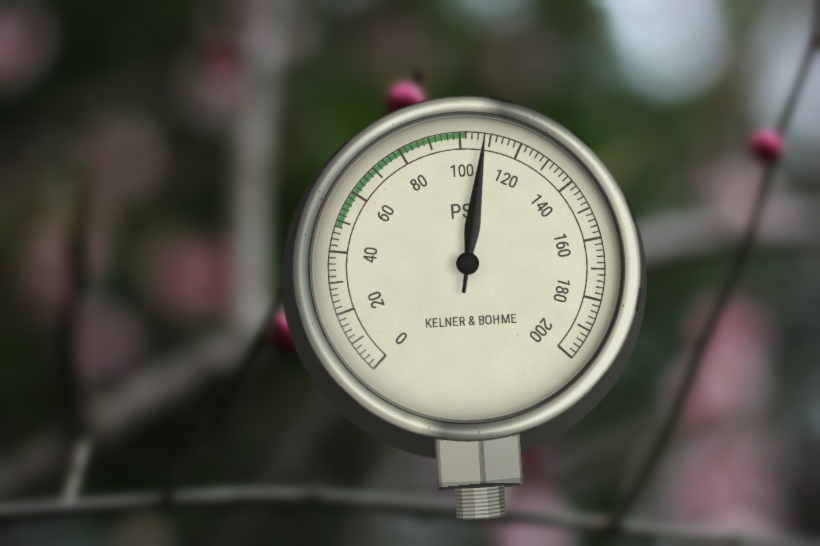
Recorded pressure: 108 psi
